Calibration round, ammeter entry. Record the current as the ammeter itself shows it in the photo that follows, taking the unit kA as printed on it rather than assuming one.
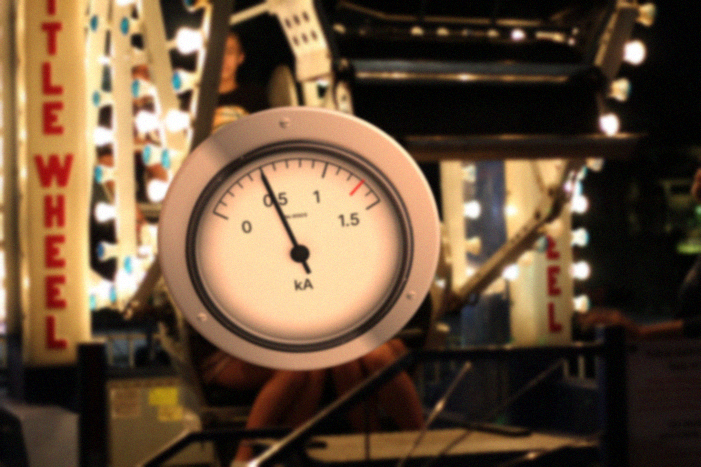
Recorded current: 0.5 kA
